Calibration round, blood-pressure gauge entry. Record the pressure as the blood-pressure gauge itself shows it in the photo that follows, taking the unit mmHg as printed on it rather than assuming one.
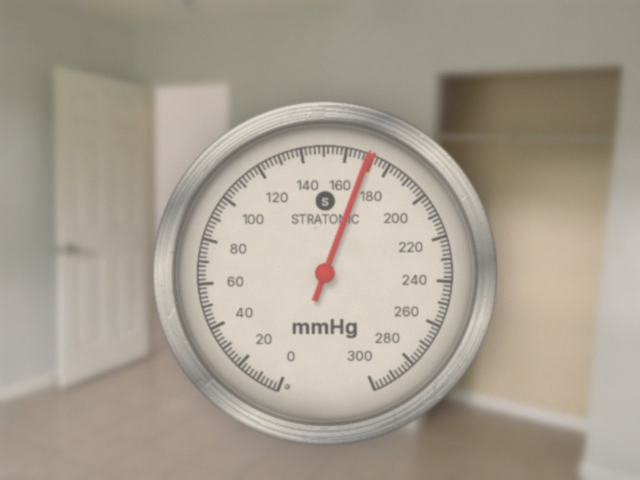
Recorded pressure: 170 mmHg
